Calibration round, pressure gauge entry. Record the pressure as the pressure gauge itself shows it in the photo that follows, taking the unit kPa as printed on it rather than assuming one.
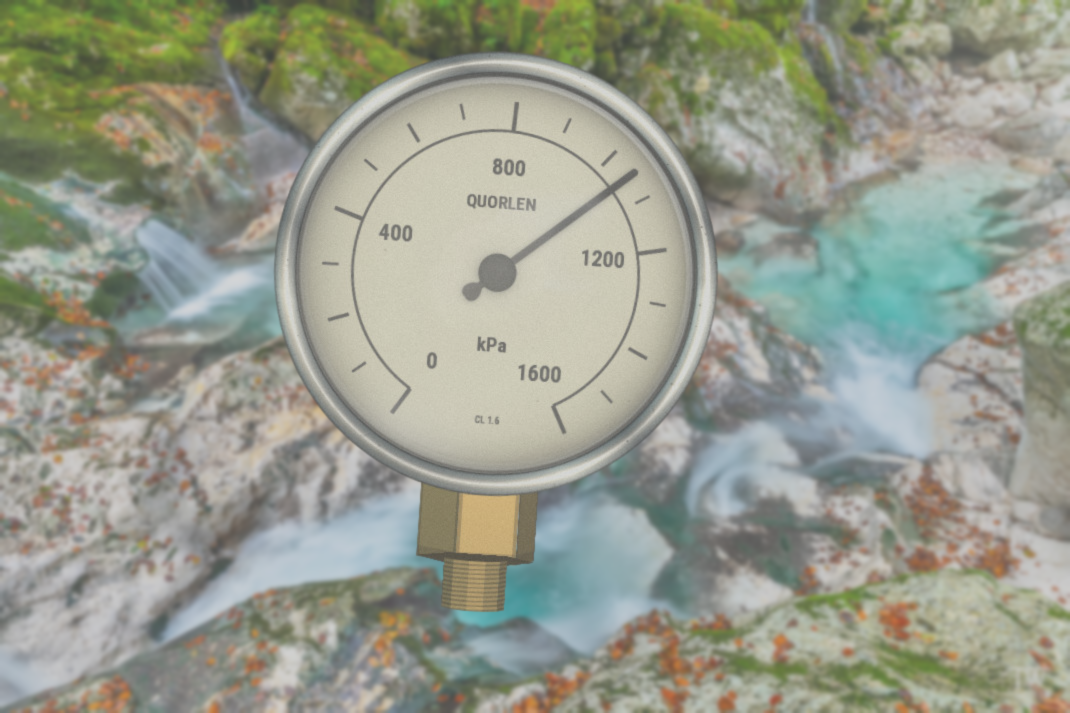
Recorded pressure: 1050 kPa
